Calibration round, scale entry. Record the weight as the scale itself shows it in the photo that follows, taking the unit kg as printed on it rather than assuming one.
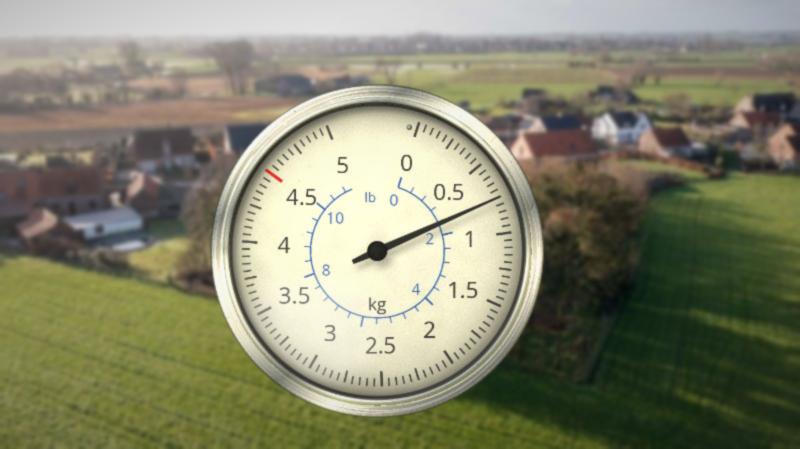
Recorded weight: 0.75 kg
